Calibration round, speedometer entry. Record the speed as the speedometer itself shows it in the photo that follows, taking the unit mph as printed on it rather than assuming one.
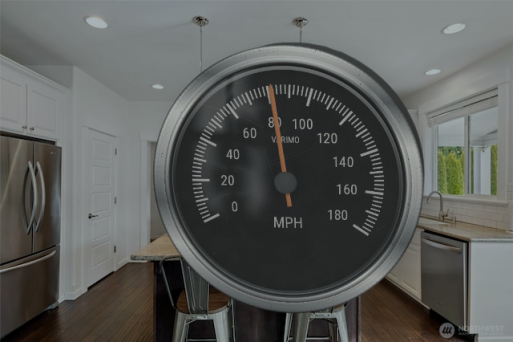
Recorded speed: 82 mph
